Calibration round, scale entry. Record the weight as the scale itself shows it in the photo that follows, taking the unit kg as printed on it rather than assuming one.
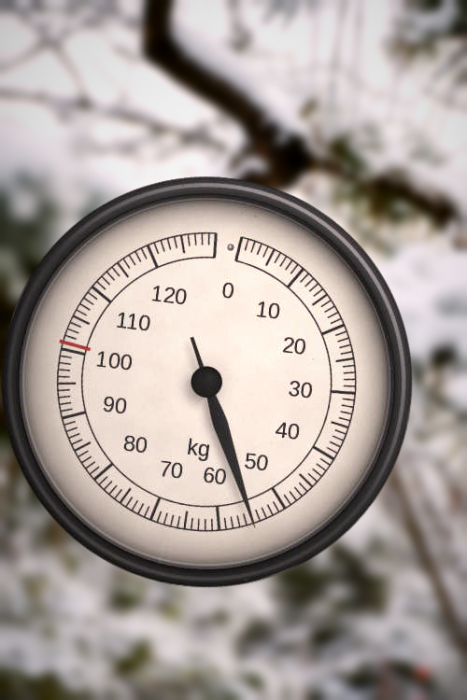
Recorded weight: 55 kg
